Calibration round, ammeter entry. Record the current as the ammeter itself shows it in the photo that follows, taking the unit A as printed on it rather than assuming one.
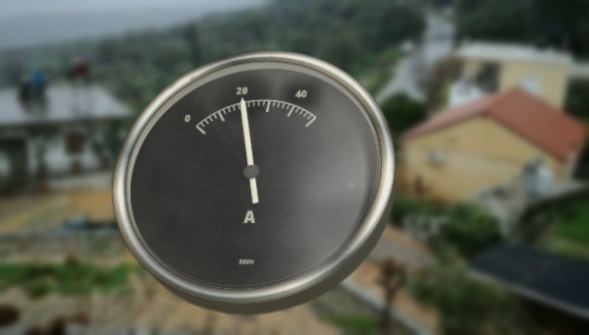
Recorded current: 20 A
